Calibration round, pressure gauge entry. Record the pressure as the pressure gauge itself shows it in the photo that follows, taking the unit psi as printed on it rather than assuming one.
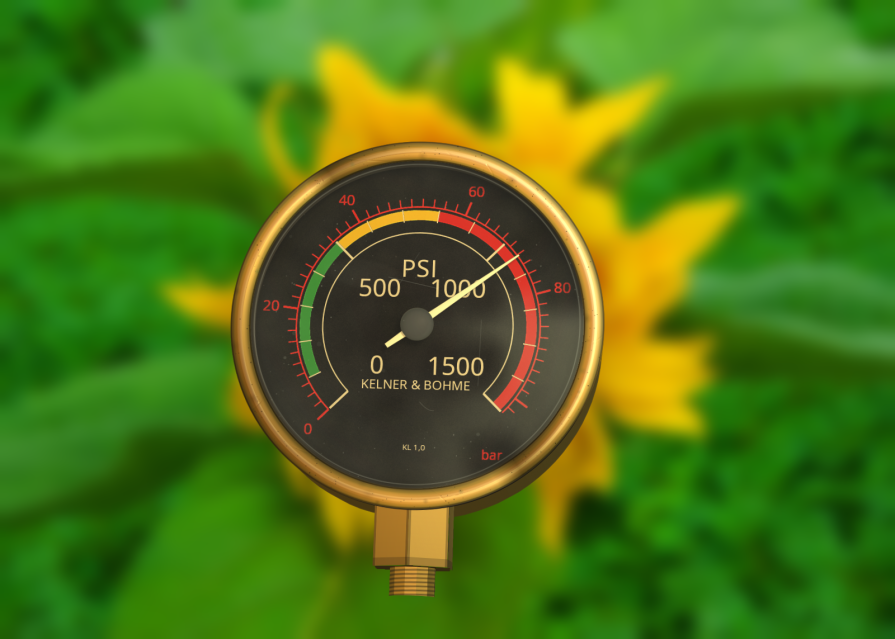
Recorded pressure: 1050 psi
